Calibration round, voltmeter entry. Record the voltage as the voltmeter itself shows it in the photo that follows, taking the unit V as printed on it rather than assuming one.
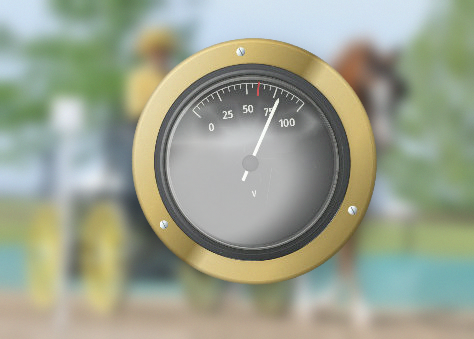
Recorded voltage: 80 V
